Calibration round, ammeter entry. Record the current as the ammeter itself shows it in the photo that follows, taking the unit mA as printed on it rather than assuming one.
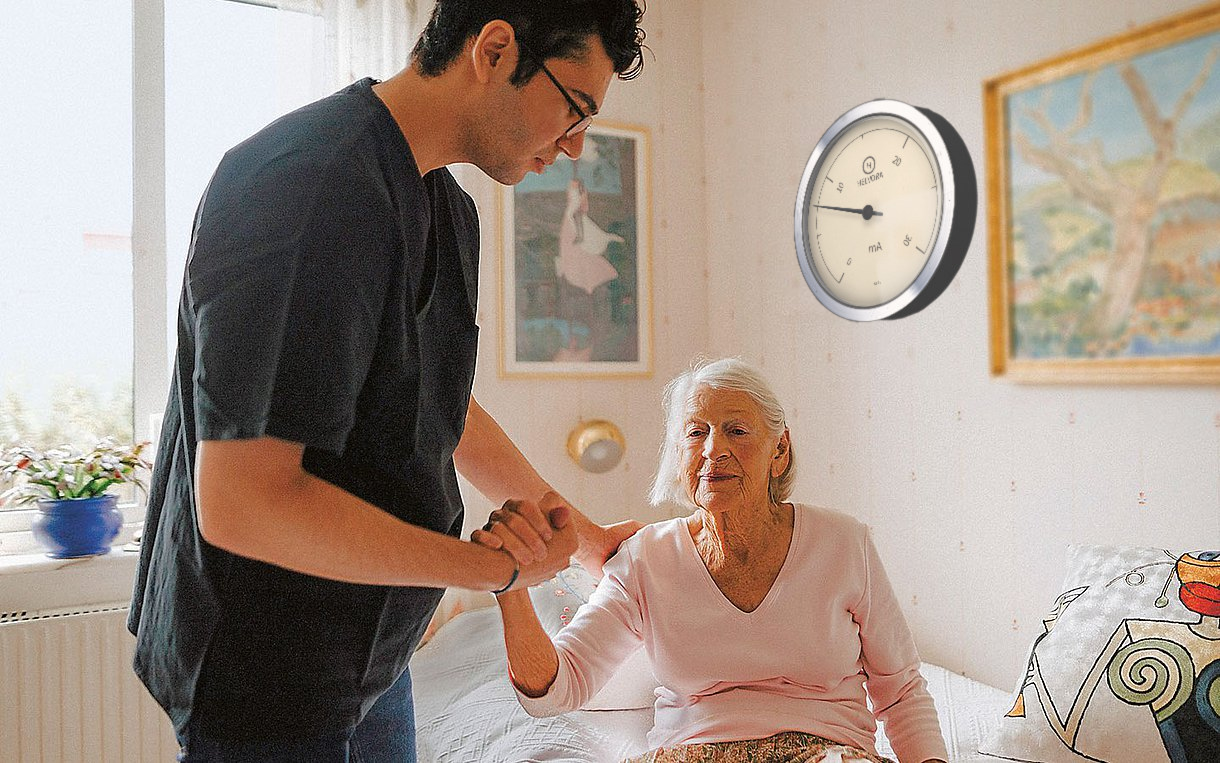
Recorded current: 7.5 mA
